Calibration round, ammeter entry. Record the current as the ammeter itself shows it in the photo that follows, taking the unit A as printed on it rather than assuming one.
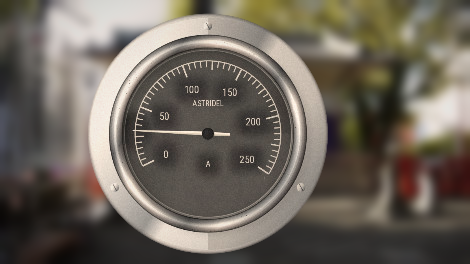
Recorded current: 30 A
